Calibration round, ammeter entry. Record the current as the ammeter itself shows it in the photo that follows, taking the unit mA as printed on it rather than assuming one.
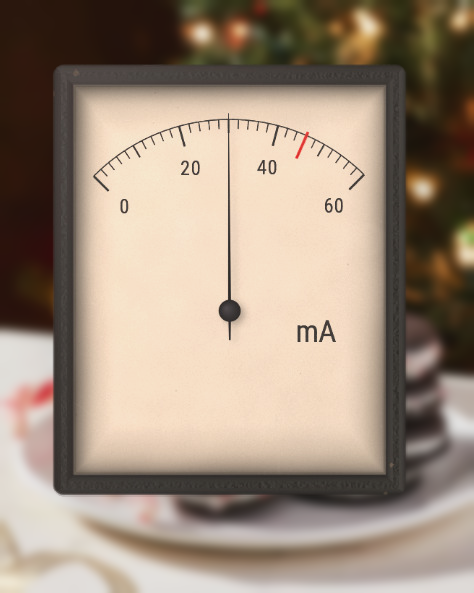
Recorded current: 30 mA
